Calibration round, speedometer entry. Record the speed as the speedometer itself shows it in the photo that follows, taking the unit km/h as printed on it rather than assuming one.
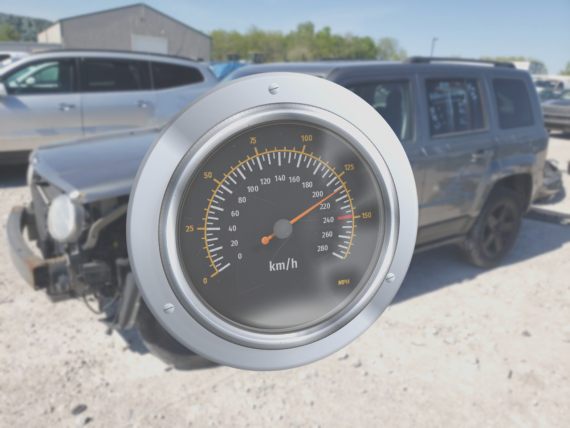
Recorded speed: 210 km/h
